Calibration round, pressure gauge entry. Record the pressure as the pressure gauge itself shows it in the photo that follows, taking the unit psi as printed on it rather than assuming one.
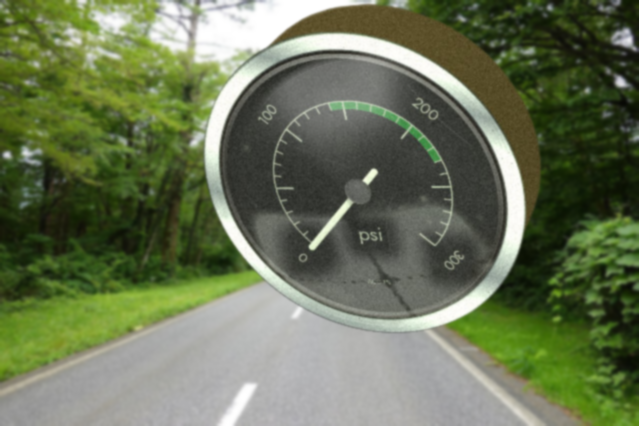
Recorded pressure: 0 psi
